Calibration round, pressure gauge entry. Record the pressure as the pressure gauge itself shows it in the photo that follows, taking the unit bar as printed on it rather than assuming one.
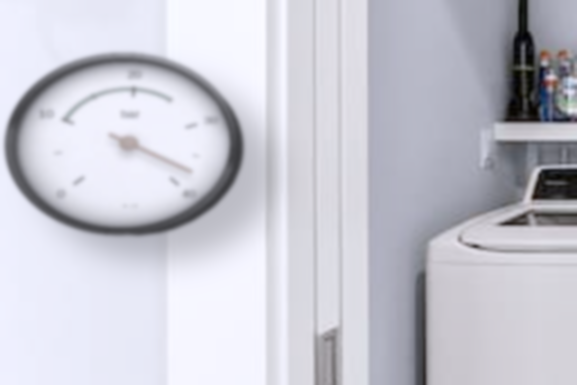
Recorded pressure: 37.5 bar
